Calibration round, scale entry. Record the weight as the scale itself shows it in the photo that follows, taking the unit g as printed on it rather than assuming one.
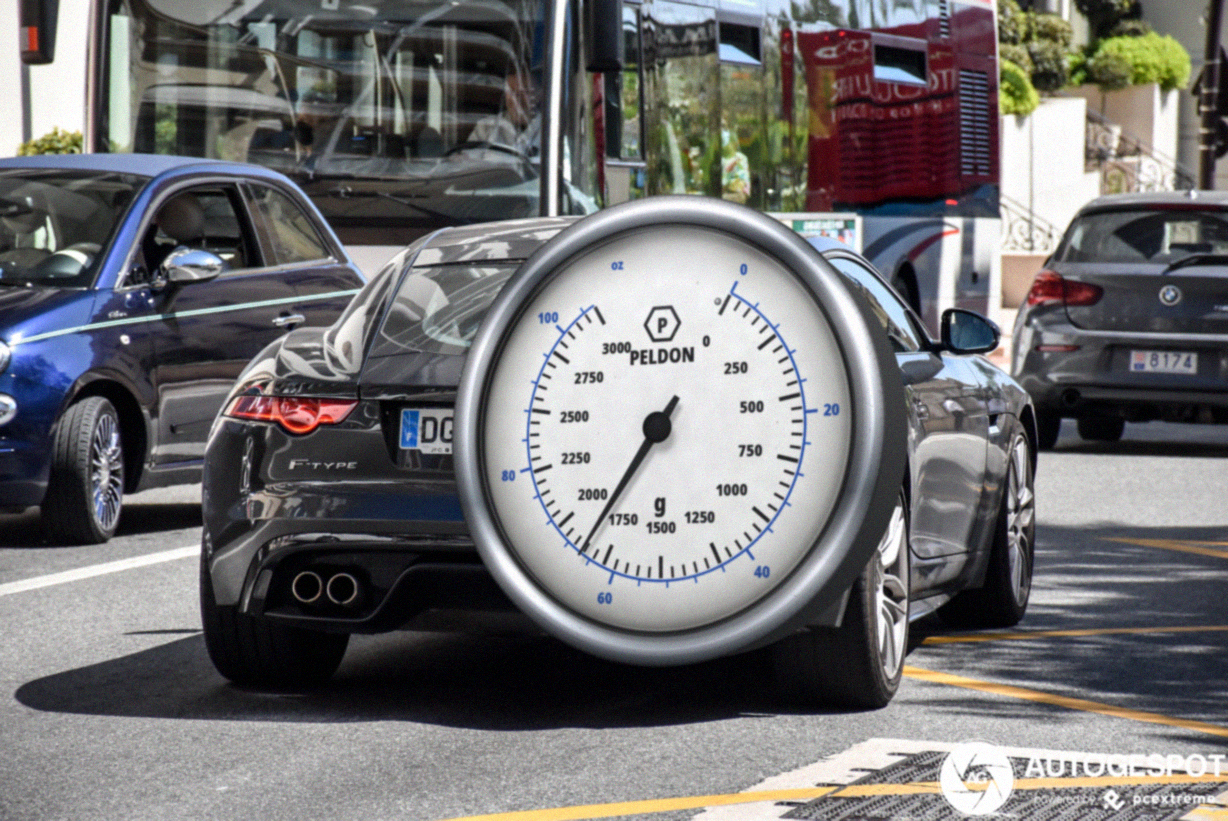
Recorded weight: 1850 g
